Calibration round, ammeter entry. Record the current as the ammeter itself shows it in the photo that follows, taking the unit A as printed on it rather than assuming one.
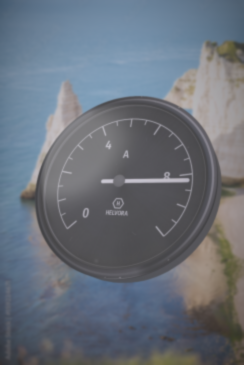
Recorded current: 8.25 A
